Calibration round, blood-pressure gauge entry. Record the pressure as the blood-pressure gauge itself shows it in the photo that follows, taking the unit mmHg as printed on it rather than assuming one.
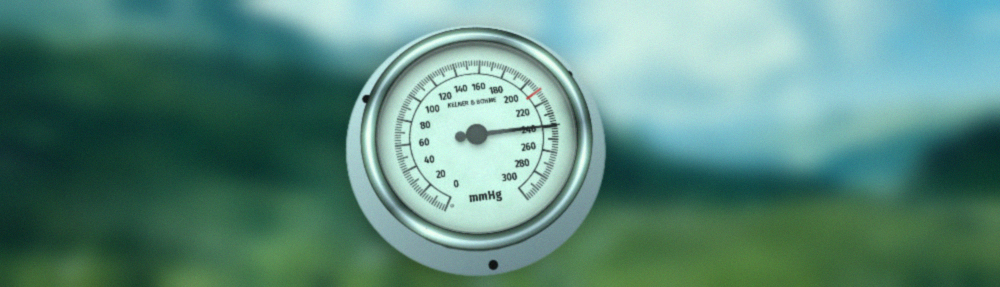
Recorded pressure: 240 mmHg
